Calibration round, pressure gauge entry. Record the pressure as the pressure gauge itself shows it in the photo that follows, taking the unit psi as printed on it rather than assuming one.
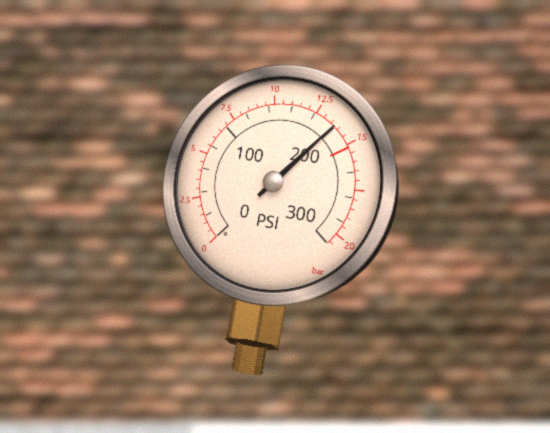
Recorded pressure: 200 psi
